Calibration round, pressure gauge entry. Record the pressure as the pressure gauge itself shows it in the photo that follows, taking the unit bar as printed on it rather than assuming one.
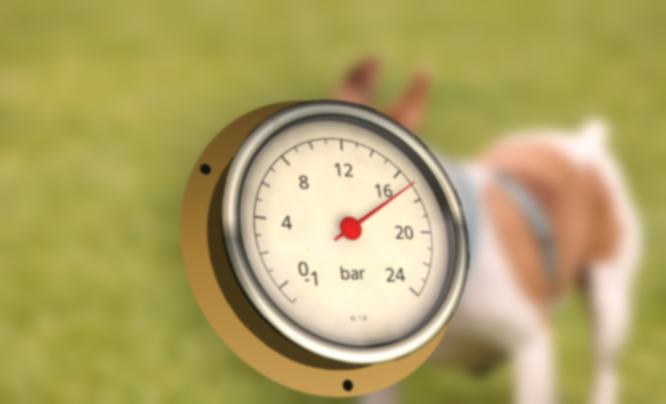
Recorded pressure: 17 bar
